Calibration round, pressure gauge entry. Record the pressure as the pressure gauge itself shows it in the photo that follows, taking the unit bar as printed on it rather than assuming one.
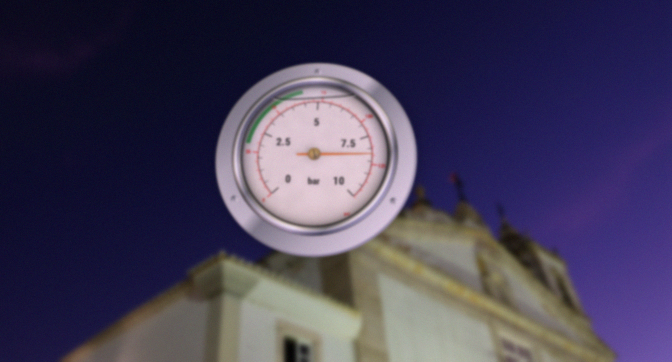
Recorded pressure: 8.25 bar
